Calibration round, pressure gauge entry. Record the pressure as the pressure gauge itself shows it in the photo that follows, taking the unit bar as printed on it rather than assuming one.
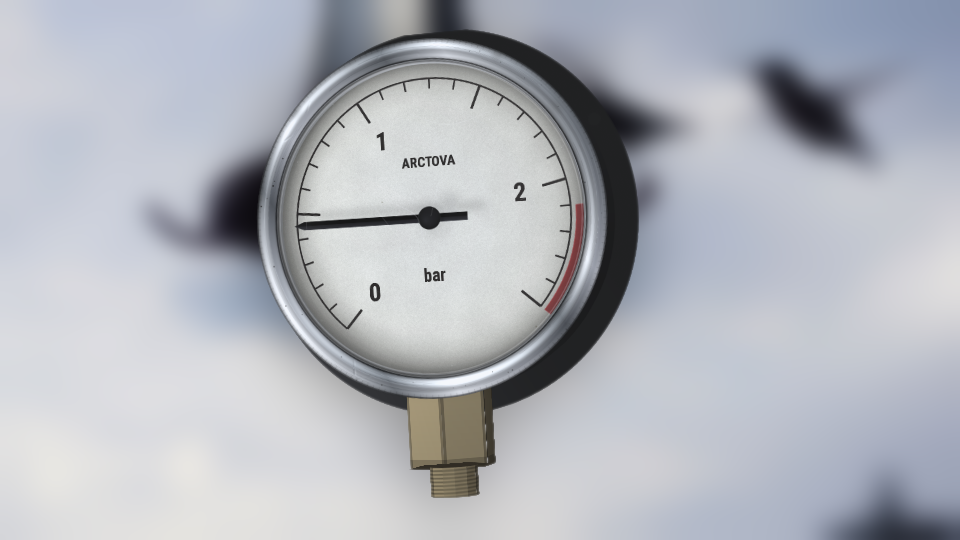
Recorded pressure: 0.45 bar
